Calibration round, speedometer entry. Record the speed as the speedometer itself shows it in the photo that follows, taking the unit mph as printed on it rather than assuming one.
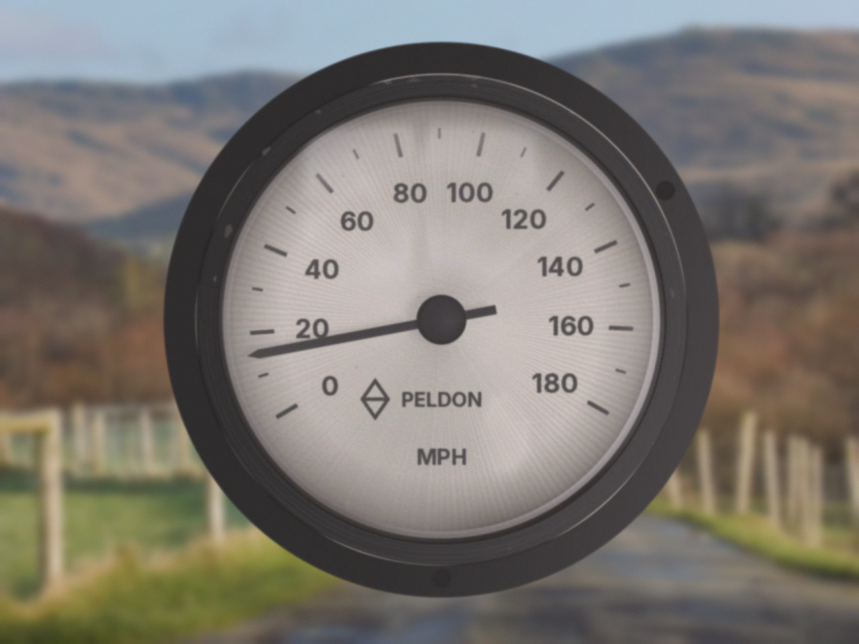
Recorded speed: 15 mph
